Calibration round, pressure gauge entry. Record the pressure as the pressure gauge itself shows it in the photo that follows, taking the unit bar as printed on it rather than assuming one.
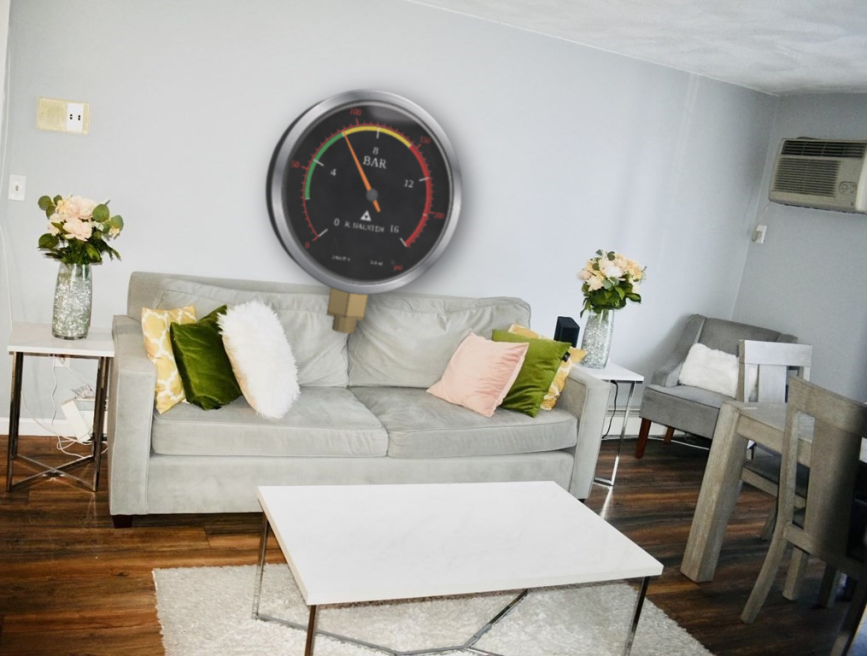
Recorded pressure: 6 bar
